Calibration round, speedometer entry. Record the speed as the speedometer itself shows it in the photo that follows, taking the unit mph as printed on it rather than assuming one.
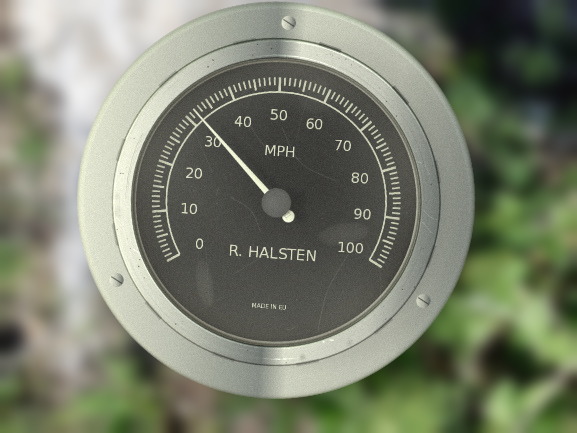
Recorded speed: 32 mph
